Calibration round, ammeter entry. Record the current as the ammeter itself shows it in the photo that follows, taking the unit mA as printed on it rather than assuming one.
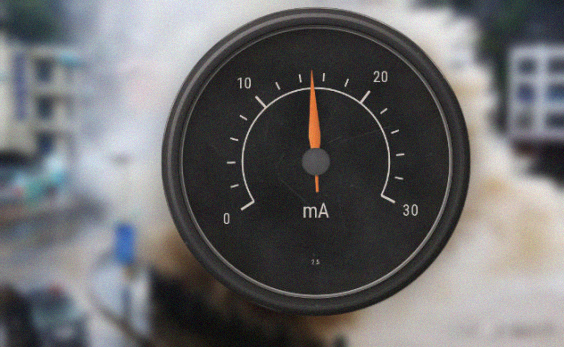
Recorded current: 15 mA
